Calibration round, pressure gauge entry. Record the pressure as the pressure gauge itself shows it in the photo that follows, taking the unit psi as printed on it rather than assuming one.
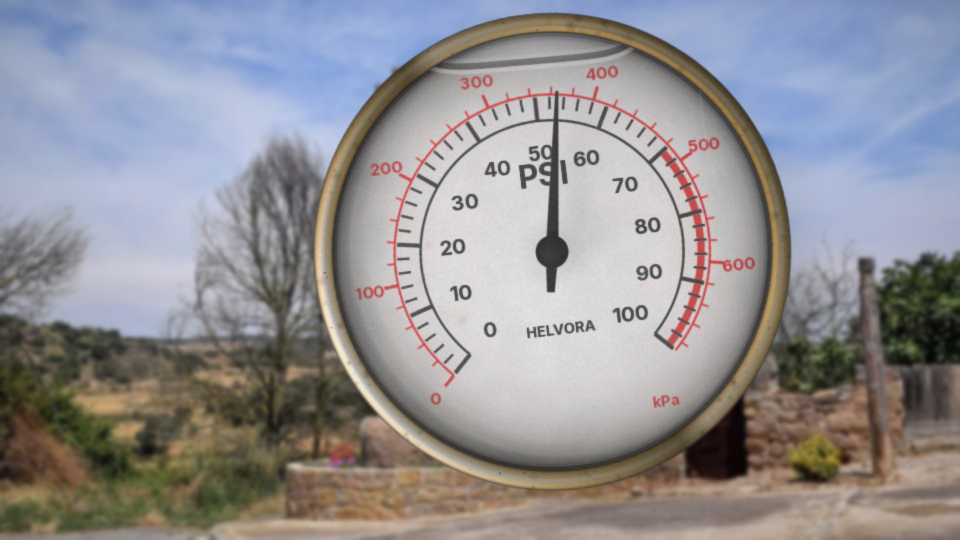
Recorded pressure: 53 psi
